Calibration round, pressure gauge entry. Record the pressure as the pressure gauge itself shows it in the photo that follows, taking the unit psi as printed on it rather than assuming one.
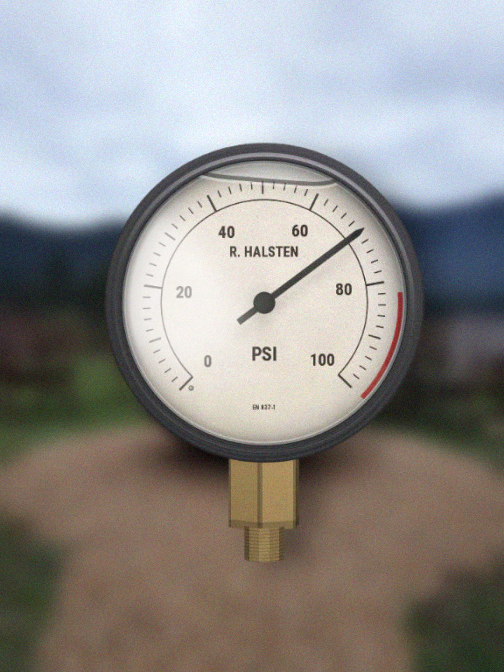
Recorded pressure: 70 psi
